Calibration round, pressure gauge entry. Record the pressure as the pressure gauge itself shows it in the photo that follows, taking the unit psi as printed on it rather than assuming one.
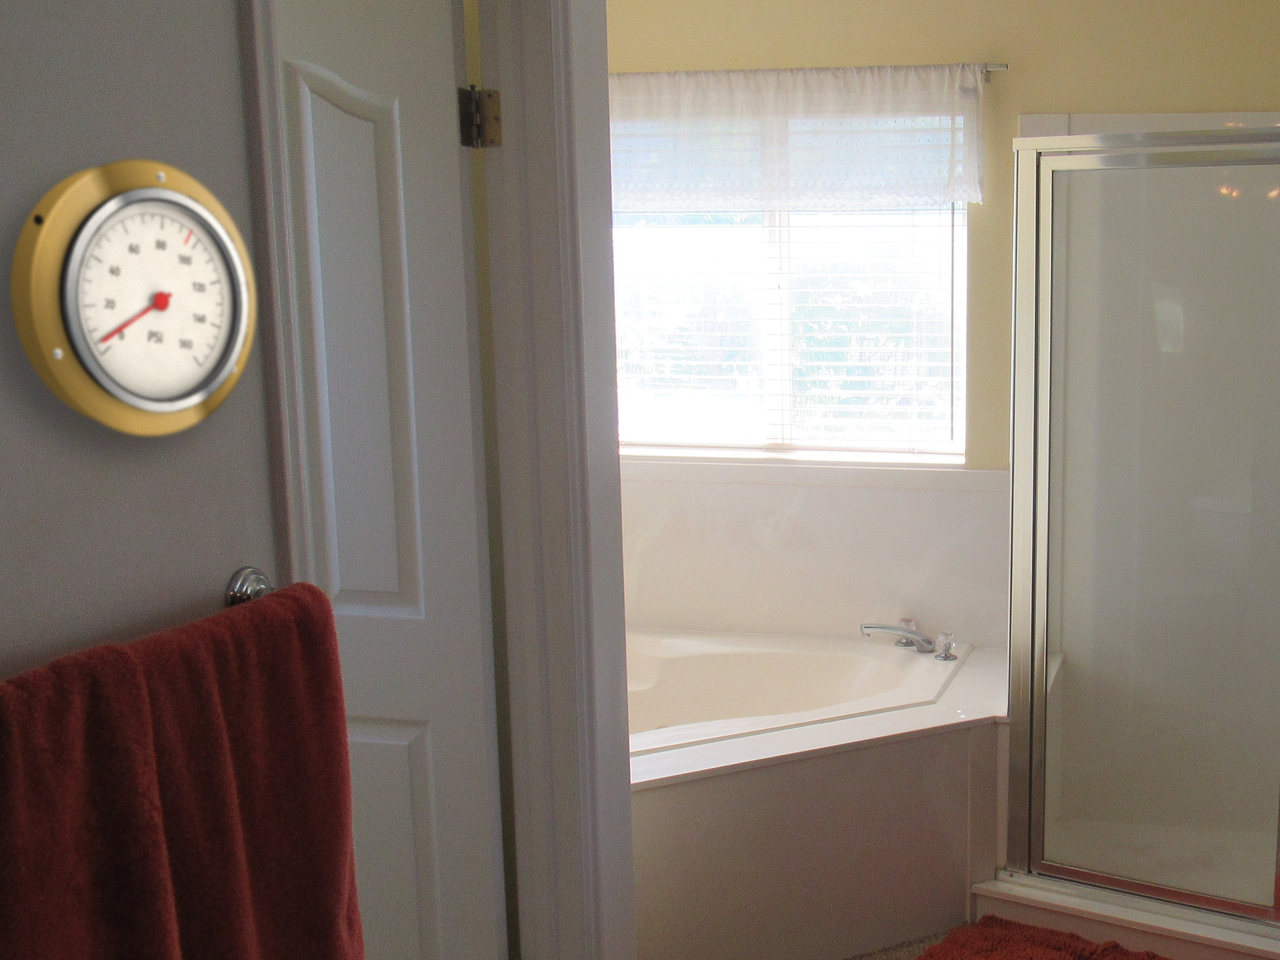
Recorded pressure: 5 psi
